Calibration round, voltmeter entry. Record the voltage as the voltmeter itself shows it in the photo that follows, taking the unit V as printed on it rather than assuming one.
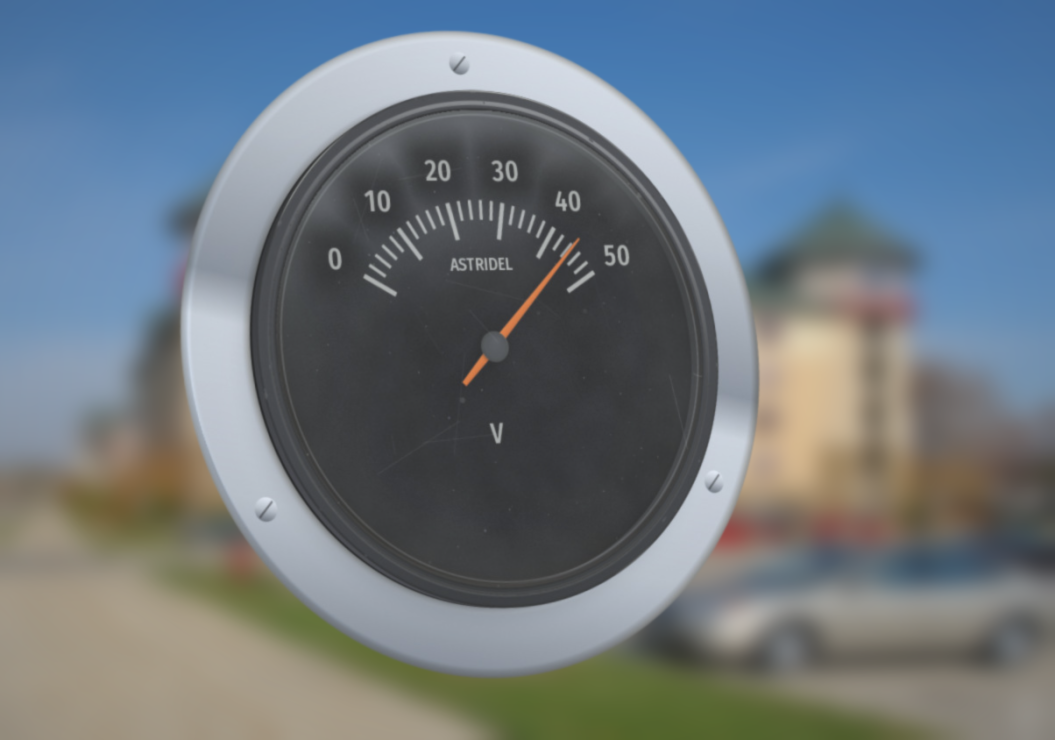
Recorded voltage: 44 V
